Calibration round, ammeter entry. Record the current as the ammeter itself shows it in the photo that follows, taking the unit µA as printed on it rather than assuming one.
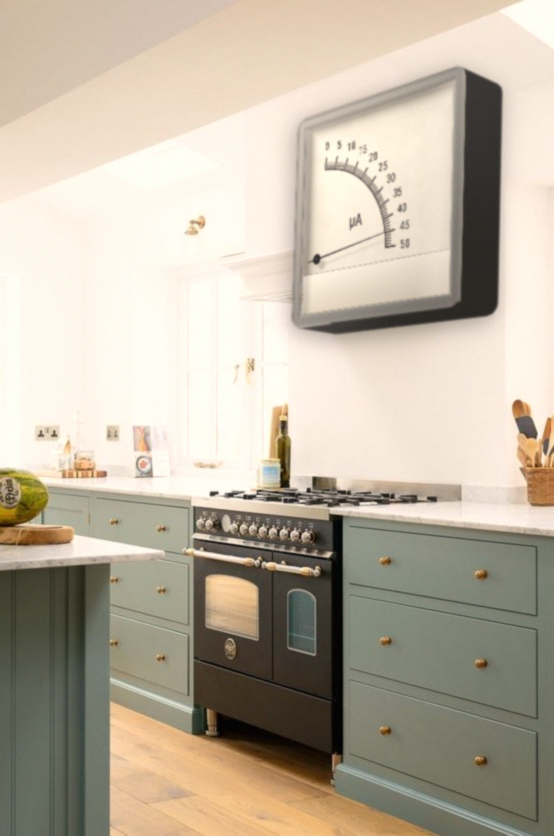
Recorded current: 45 µA
